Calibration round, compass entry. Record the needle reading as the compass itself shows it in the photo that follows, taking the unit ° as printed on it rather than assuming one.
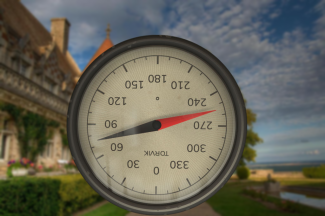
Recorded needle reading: 255 °
